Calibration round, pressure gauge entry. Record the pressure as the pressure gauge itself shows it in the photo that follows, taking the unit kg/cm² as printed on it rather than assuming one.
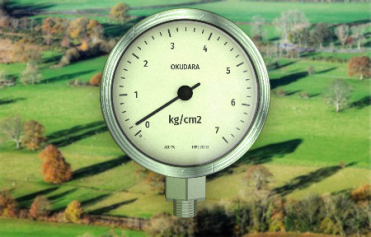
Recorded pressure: 0.2 kg/cm²
